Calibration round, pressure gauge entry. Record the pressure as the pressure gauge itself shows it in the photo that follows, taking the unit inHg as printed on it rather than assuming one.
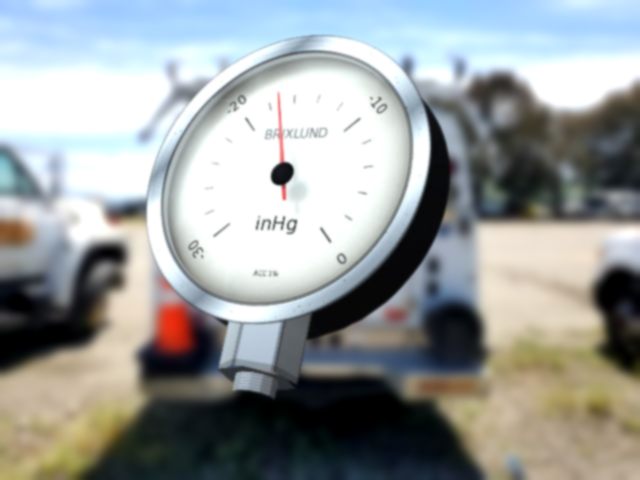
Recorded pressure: -17 inHg
